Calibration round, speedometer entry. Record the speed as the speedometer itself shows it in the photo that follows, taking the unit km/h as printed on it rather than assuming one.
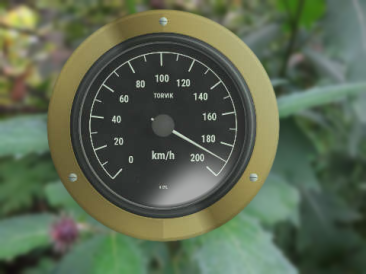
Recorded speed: 190 km/h
